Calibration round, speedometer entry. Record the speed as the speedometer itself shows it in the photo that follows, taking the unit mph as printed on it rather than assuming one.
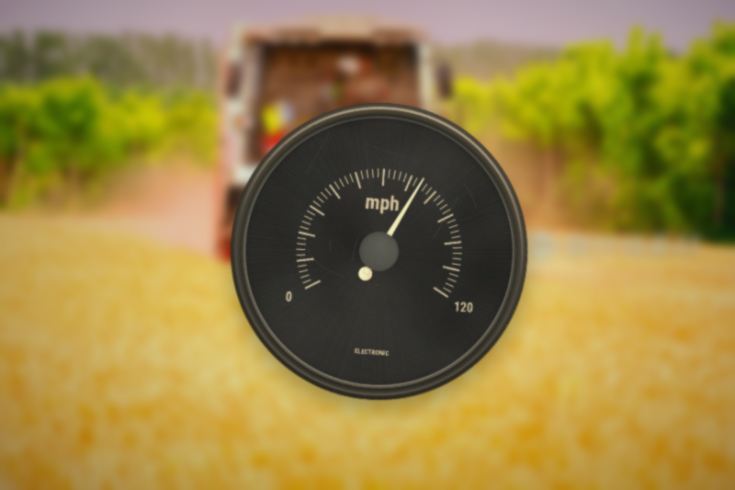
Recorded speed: 74 mph
